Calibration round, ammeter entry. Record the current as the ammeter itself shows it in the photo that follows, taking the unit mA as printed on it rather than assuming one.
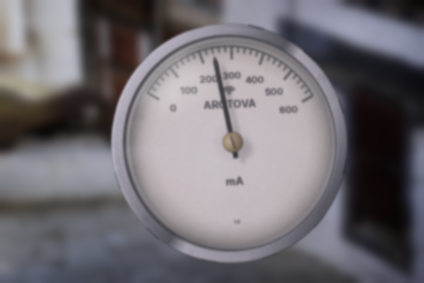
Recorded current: 240 mA
